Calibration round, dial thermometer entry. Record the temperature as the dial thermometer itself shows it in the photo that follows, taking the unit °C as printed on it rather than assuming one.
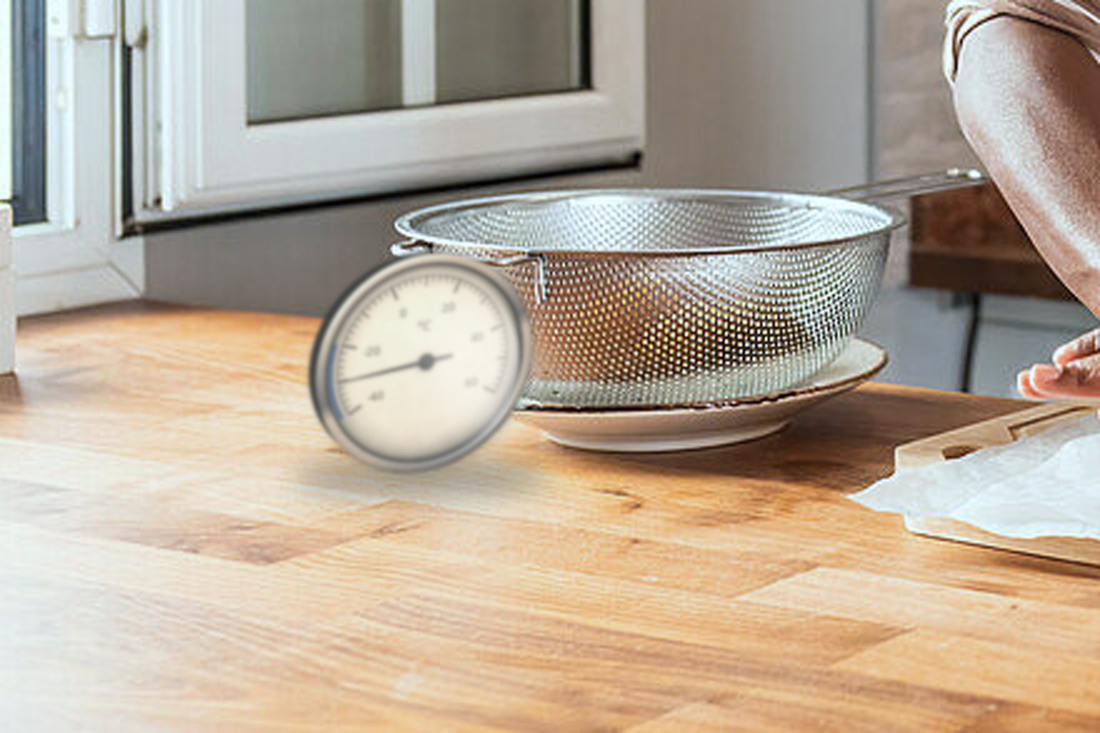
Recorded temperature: -30 °C
